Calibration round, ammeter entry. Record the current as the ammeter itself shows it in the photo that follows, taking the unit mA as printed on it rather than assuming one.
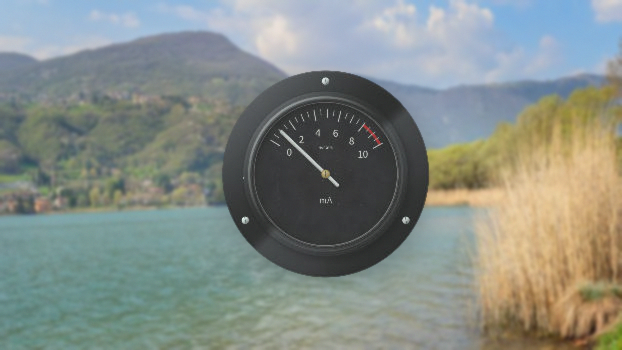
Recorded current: 1 mA
